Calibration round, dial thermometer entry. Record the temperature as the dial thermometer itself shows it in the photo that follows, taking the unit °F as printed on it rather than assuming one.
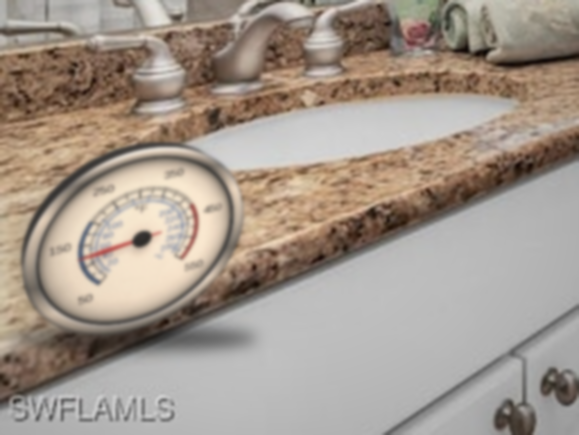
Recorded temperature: 125 °F
